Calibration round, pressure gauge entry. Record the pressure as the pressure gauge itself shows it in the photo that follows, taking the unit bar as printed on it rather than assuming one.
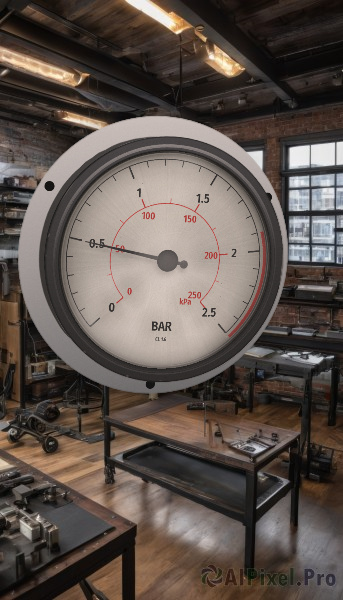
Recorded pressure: 0.5 bar
